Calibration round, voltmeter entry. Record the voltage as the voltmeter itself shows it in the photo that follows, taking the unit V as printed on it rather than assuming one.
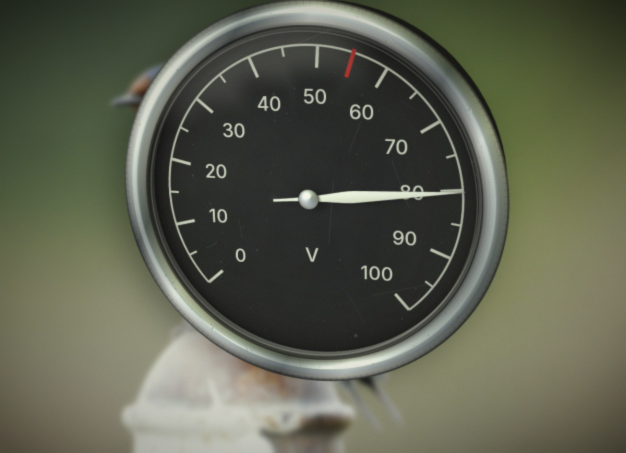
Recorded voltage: 80 V
